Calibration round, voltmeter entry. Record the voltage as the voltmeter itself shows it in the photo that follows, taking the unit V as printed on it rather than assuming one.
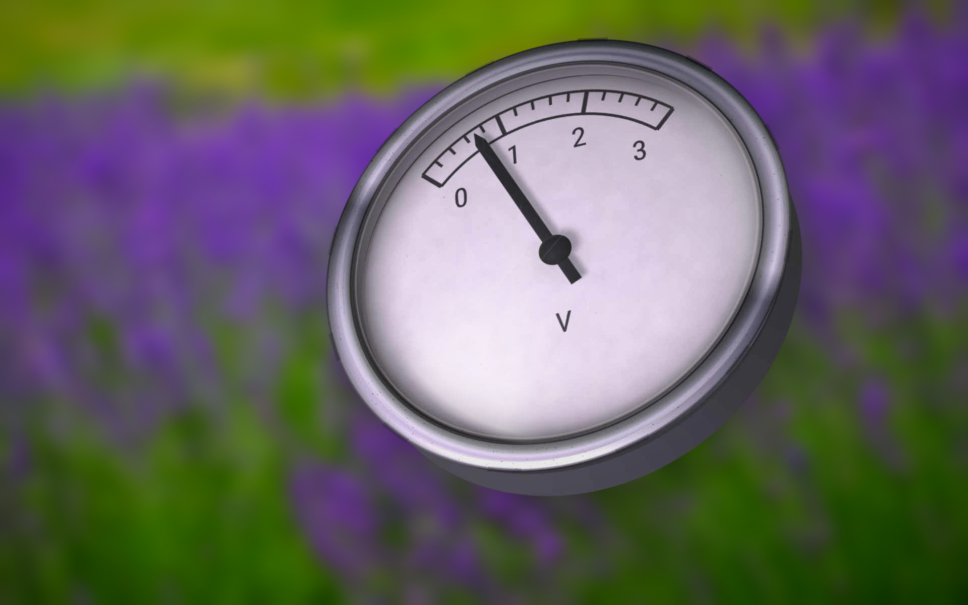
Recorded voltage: 0.7 V
